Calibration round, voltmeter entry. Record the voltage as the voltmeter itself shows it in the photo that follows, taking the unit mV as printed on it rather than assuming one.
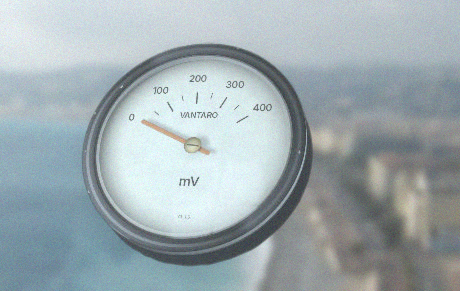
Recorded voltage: 0 mV
